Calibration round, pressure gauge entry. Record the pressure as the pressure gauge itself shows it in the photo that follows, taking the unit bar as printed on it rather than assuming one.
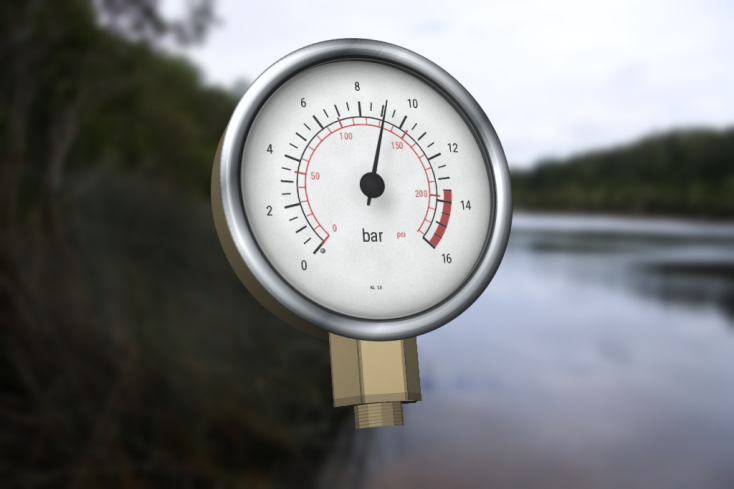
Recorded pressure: 9 bar
